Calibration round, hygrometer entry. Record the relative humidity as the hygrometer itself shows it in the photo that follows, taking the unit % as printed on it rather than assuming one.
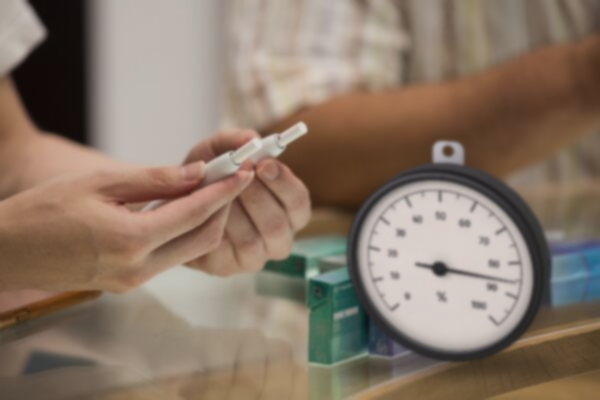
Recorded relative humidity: 85 %
